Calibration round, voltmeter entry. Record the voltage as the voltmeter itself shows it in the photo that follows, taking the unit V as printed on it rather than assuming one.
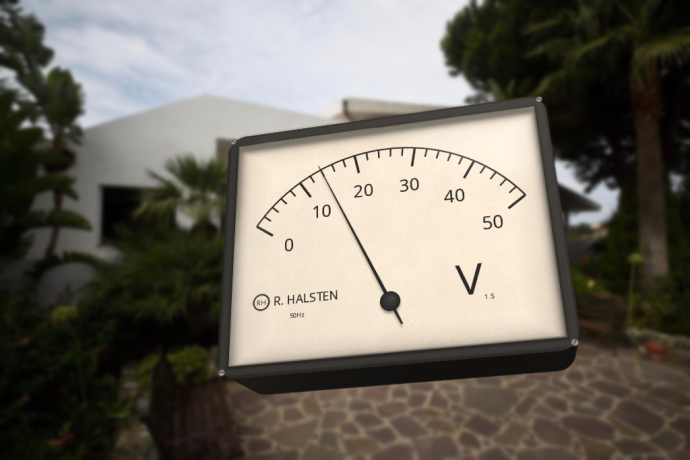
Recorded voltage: 14 V
